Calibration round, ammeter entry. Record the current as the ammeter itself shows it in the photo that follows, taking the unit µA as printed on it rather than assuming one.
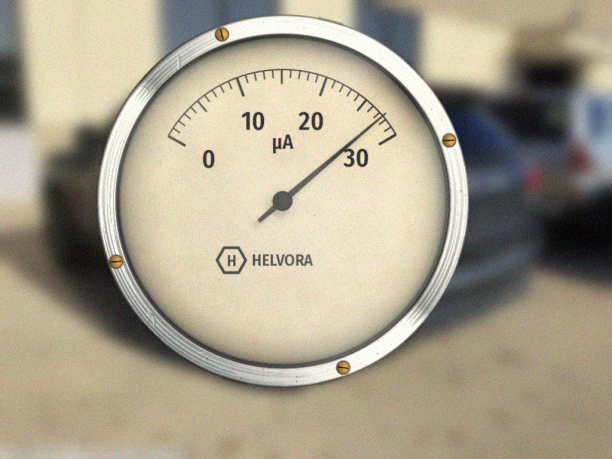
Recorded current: 27.5 µA
